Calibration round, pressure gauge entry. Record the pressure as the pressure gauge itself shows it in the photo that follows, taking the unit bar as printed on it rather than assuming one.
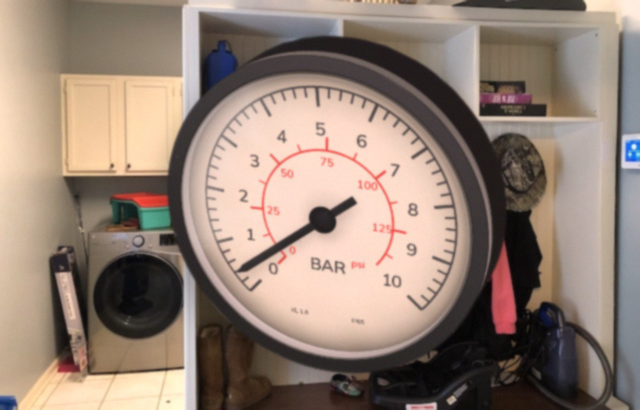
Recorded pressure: 0.4 bar
